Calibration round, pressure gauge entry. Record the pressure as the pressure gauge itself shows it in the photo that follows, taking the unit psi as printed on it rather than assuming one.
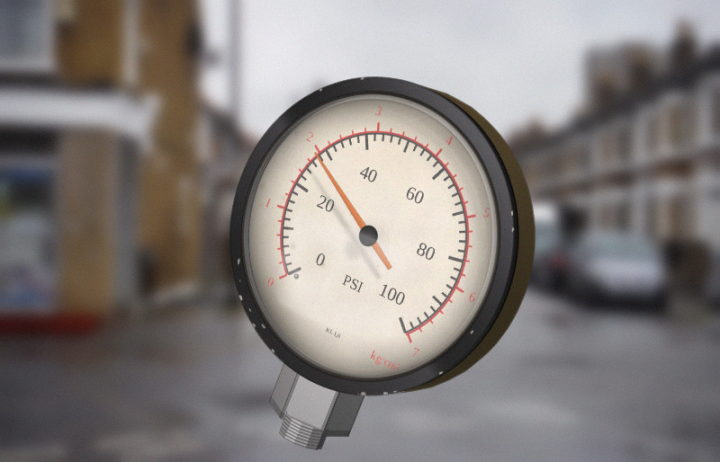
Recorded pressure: 28 psi
